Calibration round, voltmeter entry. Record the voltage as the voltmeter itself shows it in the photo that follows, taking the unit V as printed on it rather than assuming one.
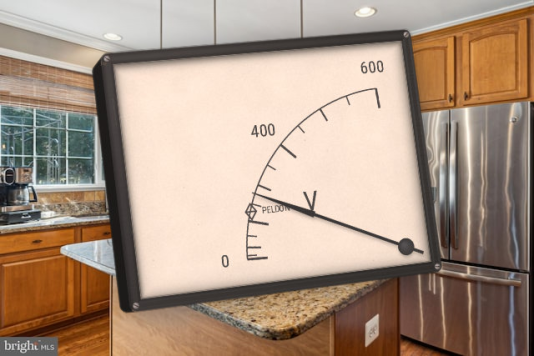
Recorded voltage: 275 V
